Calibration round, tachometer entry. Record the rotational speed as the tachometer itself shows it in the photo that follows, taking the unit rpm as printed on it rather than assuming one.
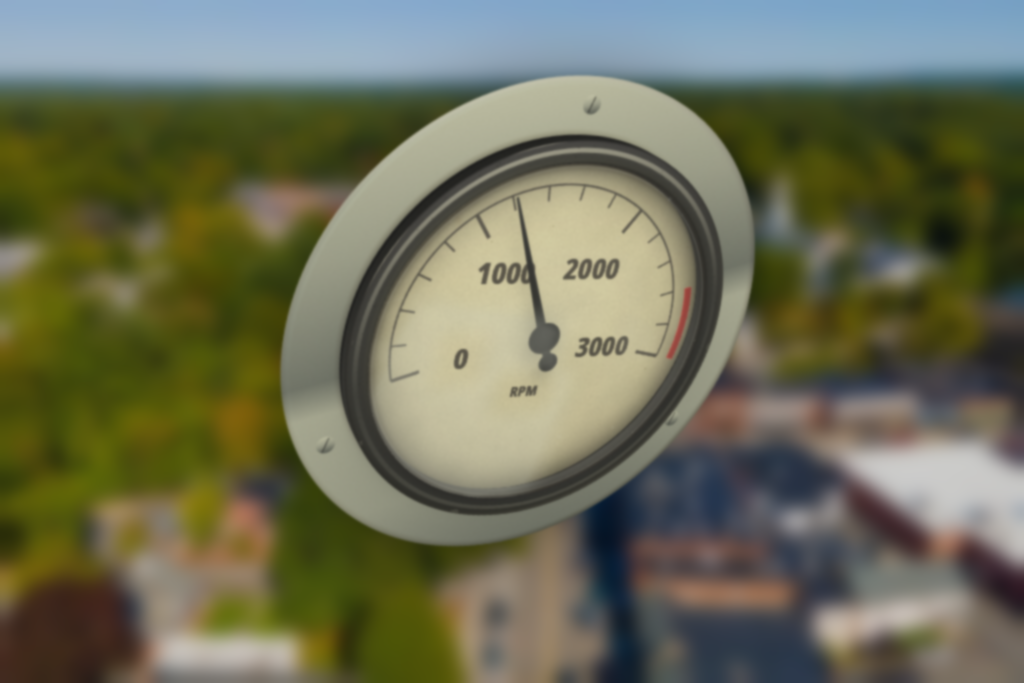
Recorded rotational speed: 1200 rpm
